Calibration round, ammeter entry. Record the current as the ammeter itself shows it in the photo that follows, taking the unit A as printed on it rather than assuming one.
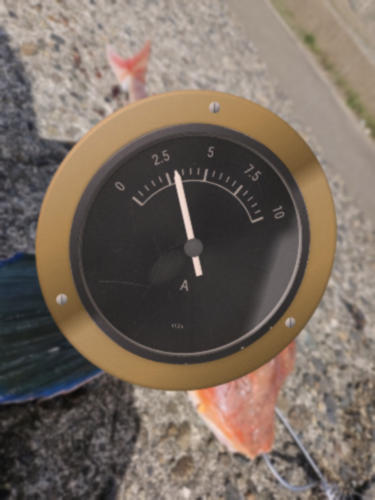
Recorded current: 3 A
